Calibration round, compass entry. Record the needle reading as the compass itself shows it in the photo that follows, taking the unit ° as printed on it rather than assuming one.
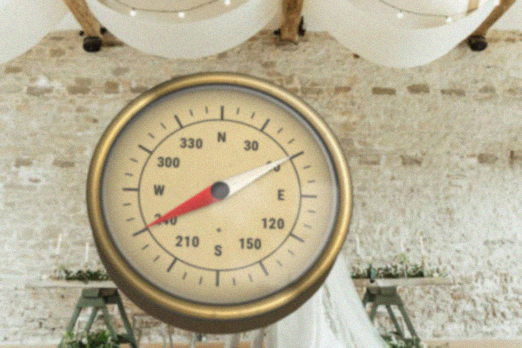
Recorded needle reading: 240 °
